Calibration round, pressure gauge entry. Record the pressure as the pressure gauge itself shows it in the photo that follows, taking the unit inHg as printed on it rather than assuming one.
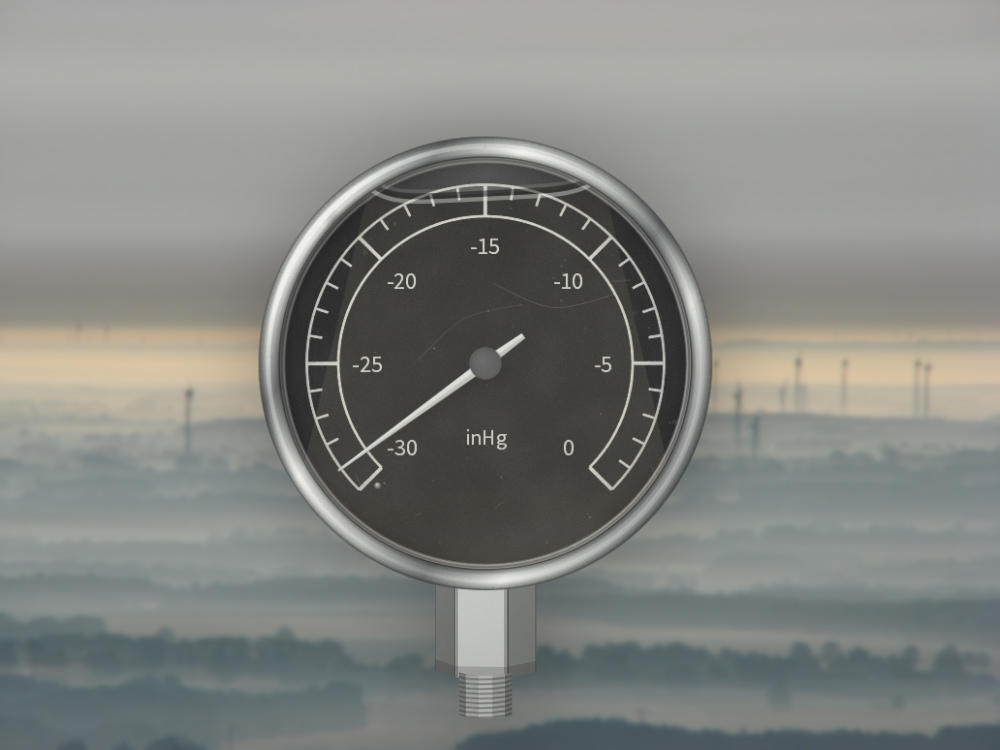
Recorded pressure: -29 inHg
